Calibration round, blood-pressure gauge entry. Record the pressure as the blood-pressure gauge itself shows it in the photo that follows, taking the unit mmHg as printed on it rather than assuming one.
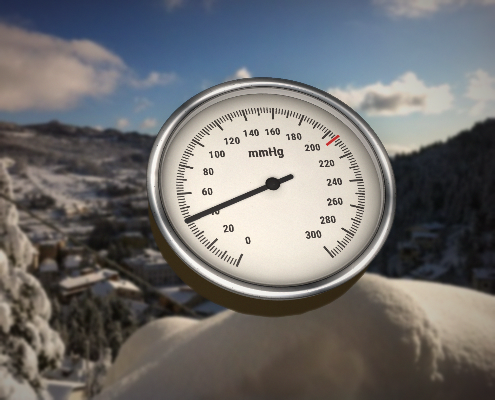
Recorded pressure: 40 mmHg
